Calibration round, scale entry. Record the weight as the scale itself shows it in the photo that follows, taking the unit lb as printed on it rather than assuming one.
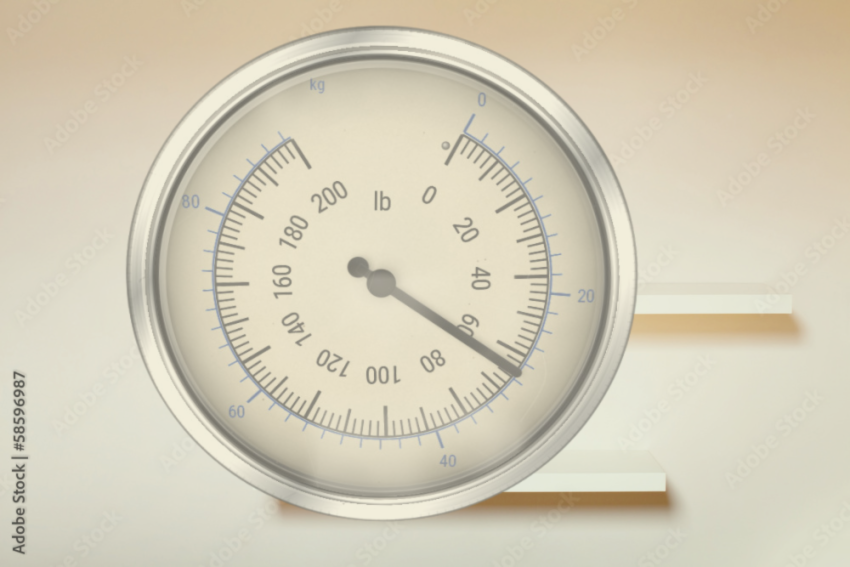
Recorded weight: 64 lb
